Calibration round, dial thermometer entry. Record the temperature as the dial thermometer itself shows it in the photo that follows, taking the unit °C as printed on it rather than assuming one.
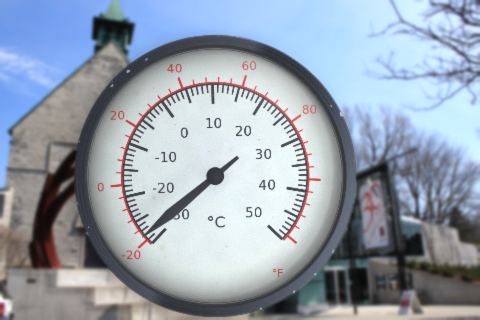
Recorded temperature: -28 °C
